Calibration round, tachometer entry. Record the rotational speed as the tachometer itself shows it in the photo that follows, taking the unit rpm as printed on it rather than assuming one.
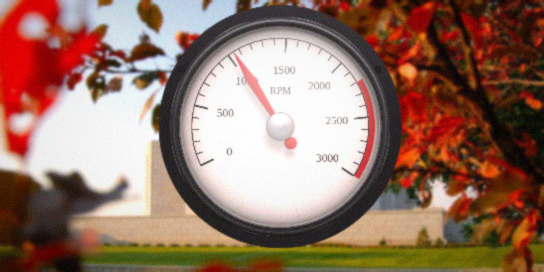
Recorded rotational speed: 1050 rpm
